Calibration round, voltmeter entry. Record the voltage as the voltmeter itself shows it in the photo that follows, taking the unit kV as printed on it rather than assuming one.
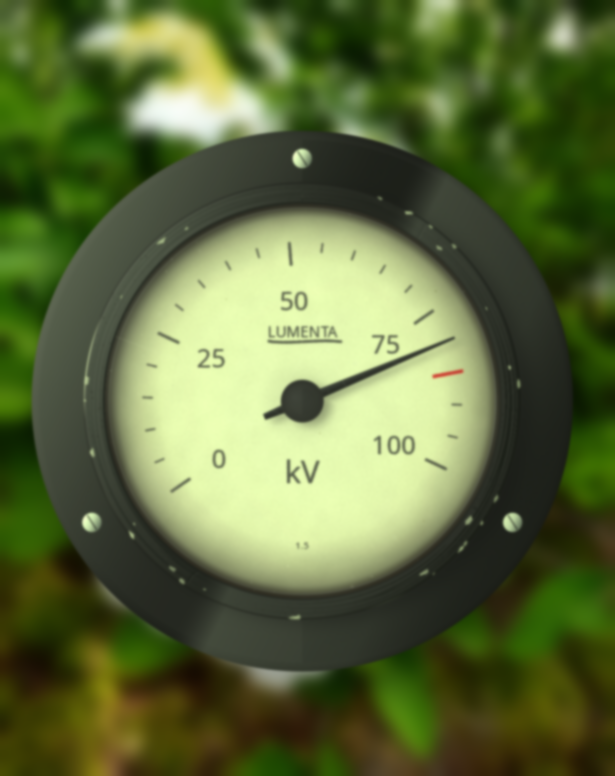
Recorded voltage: 80 kV
